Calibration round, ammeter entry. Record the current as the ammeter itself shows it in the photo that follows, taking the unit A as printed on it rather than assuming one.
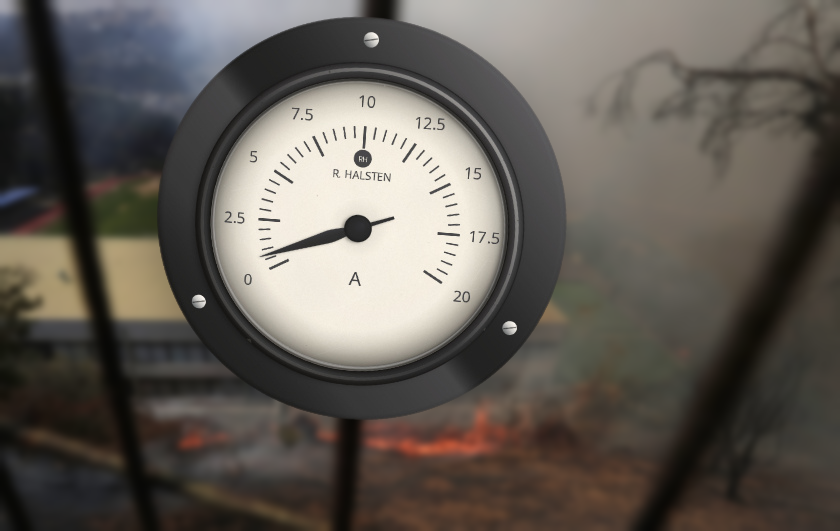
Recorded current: 0.75 A
